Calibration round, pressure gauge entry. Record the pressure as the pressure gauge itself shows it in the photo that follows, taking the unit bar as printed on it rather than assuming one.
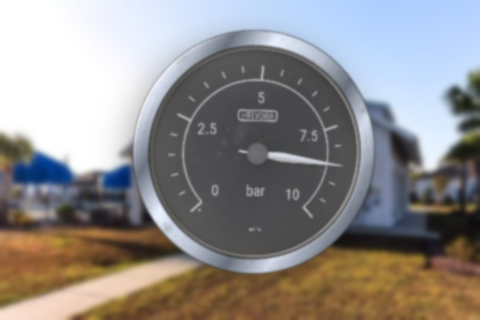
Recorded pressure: 8.5 bar
